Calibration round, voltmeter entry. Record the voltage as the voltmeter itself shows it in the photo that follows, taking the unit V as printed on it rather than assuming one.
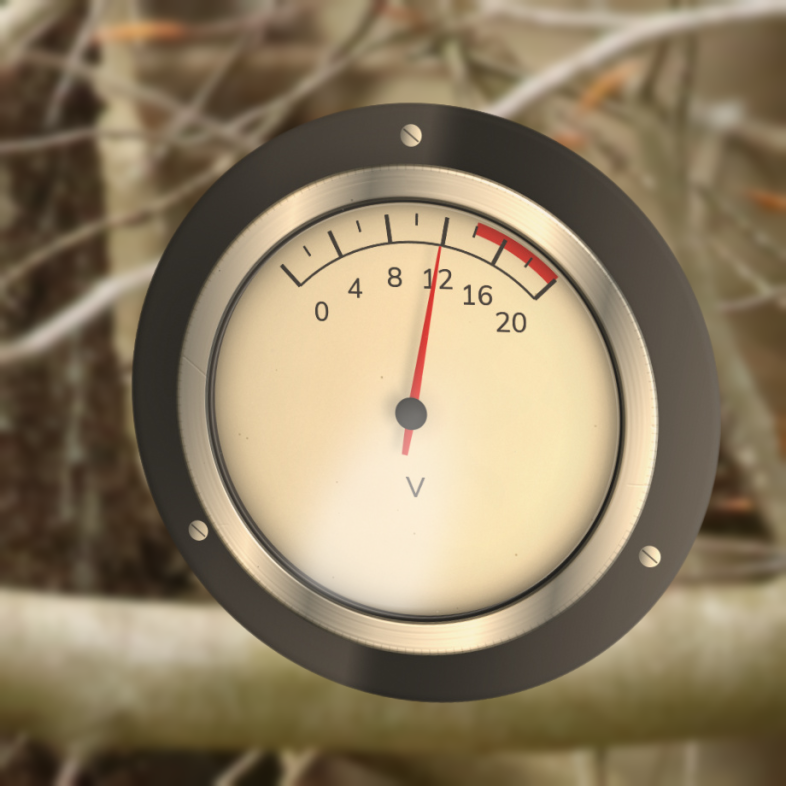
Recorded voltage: 12 V
